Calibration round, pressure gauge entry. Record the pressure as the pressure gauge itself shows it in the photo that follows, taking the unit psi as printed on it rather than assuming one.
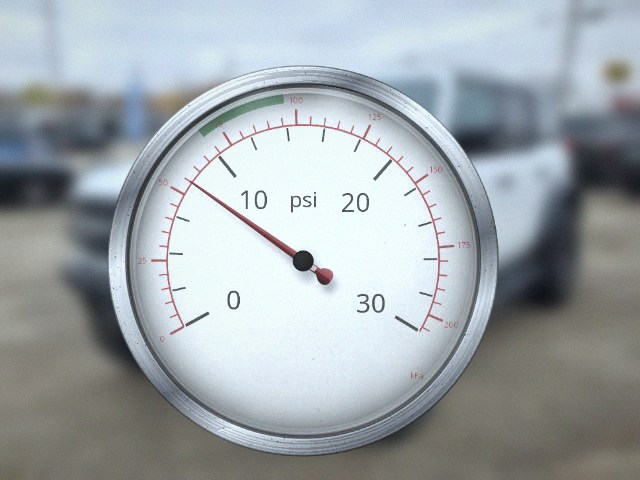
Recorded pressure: 8 psi
